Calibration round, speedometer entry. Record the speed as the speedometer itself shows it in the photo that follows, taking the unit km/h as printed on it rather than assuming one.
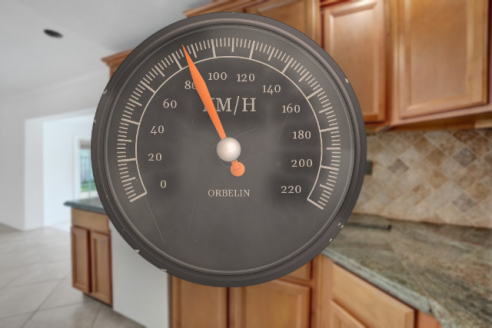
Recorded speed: 86 km/h
